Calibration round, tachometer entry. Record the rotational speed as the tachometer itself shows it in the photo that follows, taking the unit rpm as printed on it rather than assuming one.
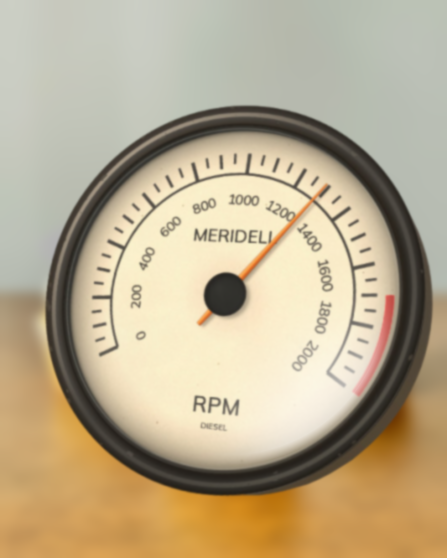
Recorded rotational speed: 1300 rpm
